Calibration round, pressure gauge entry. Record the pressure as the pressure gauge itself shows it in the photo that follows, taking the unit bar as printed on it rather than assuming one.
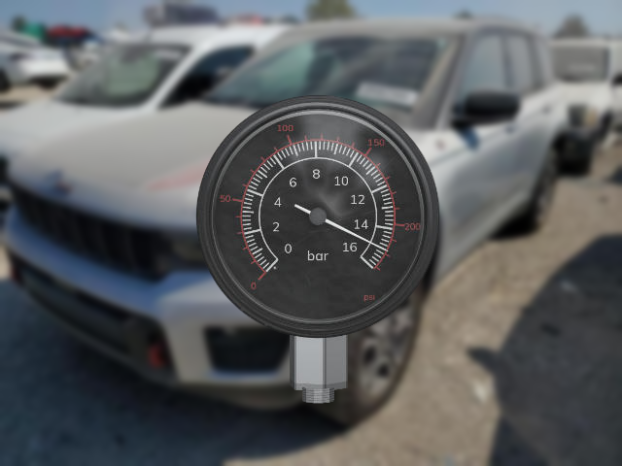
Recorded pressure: 15 bar
